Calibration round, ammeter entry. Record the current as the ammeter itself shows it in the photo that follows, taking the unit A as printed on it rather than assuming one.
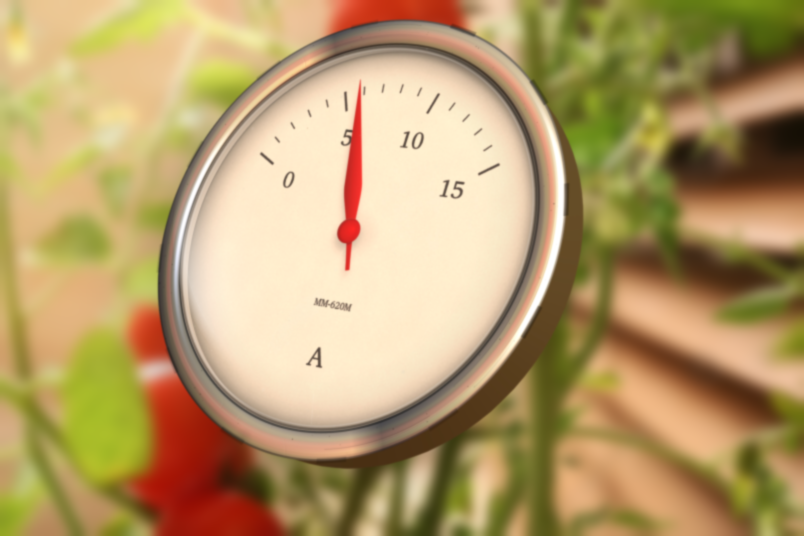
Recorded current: 6 A
